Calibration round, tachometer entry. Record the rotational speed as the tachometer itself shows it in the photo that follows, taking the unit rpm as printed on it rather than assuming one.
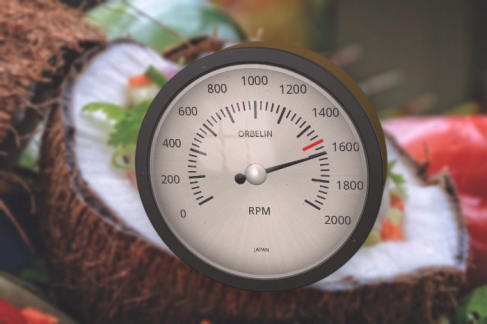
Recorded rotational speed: 1600 rpm
